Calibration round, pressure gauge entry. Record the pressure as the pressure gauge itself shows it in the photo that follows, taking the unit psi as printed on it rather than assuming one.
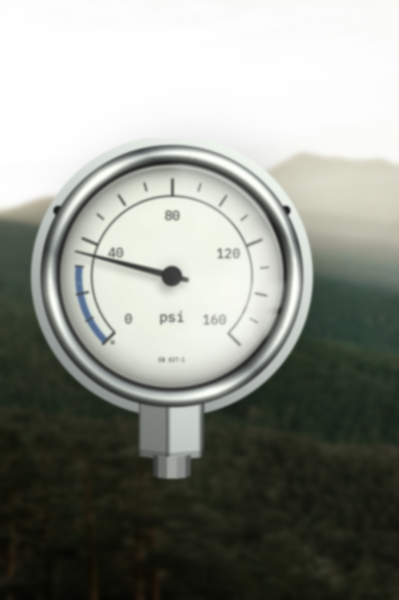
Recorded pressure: 35 psi
